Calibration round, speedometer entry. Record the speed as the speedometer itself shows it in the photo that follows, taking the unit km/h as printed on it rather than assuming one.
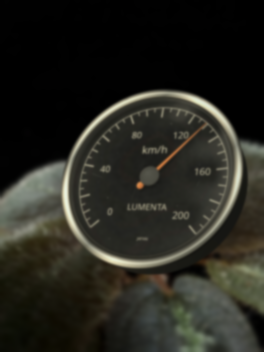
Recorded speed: 130 km/h
